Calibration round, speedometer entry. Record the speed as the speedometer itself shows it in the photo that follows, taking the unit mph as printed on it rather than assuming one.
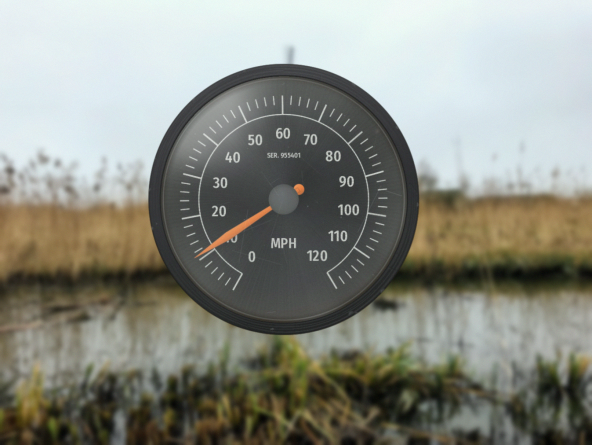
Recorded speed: 11 mph
